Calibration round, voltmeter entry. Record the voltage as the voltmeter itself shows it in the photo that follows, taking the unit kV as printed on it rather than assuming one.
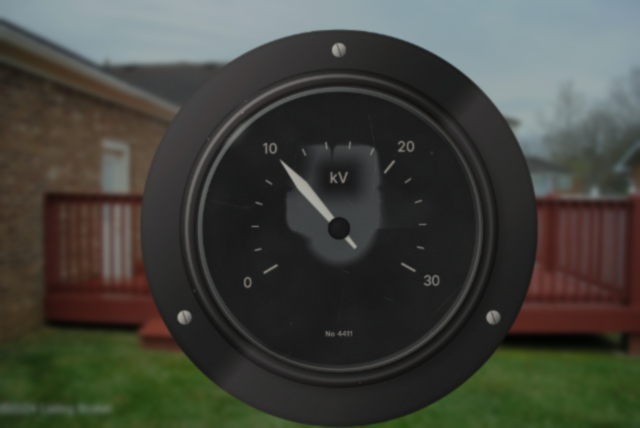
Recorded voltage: 10 kV
